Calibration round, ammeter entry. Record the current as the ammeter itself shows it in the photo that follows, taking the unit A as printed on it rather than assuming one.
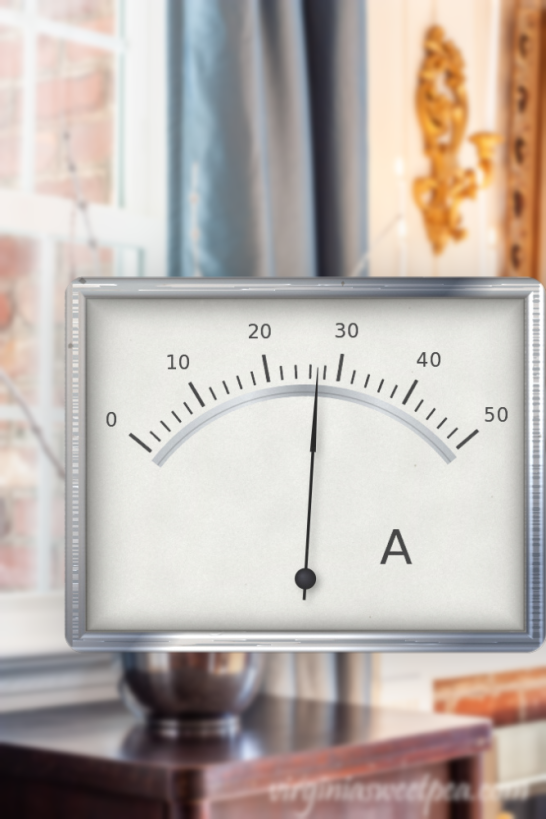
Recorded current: 27 A
